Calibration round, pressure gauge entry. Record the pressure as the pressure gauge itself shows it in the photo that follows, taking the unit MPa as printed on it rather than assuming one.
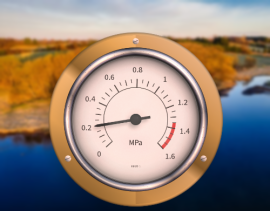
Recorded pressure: 0.2 MPa
